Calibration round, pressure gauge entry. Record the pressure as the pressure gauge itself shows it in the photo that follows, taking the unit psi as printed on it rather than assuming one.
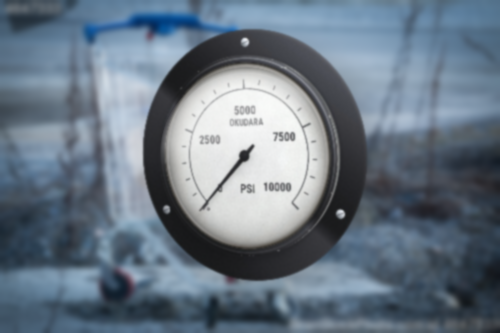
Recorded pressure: 0 psi
